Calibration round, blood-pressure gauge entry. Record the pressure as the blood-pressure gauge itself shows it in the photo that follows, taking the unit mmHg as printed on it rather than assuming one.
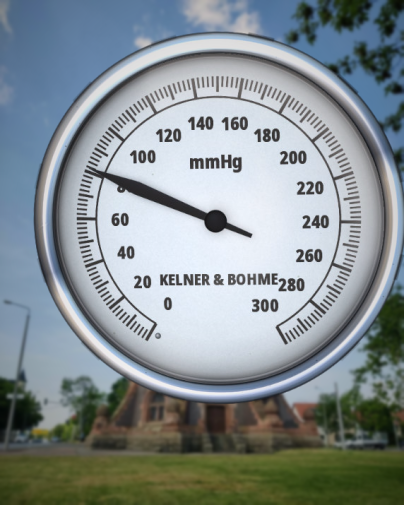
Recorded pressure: 82 mmHg
